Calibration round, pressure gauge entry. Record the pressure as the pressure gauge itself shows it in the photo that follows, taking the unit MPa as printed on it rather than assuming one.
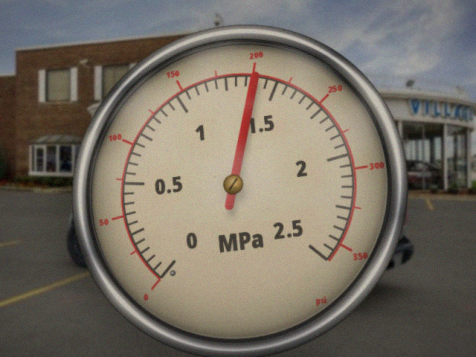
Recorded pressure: 1.4 MPa
